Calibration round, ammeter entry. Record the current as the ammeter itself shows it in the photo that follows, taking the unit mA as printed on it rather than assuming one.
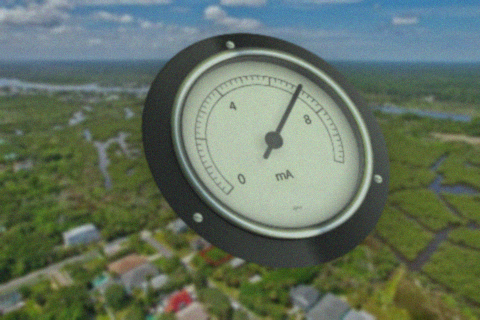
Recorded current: 7 mA
